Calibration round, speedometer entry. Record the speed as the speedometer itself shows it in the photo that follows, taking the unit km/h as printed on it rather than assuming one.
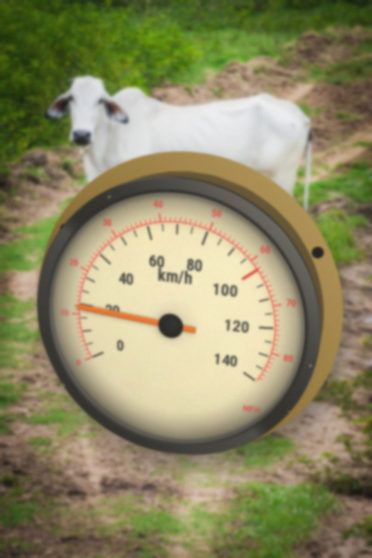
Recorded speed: 20 km/h
